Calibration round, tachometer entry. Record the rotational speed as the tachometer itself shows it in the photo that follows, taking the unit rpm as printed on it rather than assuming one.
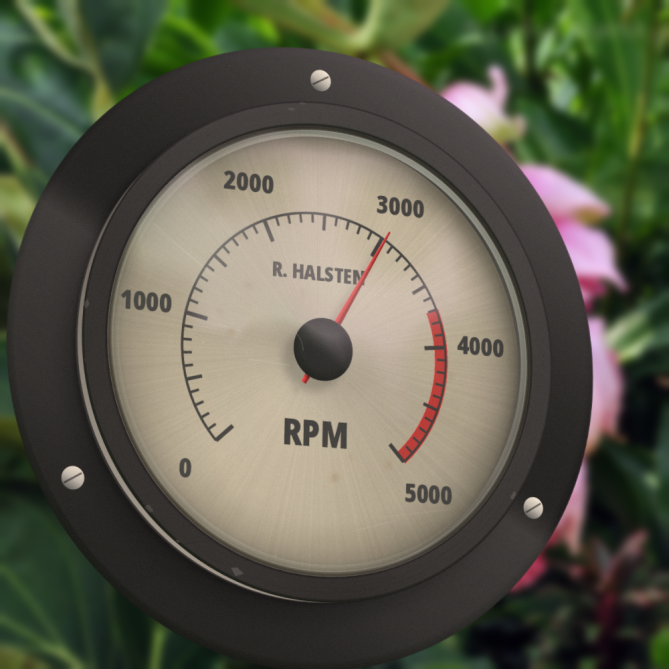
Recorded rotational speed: 3000 rpm
